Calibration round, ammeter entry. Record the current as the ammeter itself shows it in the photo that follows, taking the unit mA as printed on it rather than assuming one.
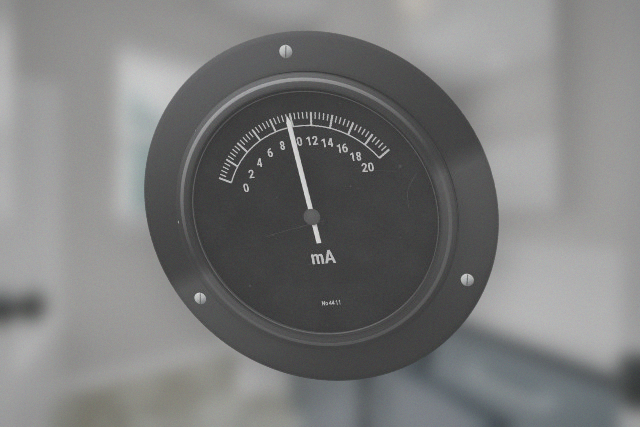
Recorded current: 10 mA
